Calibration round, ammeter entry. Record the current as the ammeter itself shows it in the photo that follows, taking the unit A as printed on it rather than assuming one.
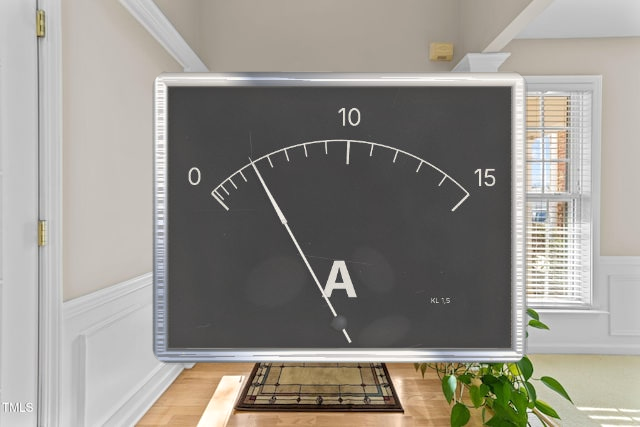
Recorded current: 5 A
